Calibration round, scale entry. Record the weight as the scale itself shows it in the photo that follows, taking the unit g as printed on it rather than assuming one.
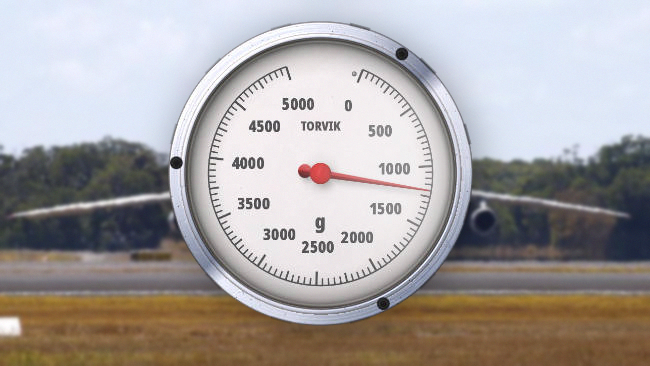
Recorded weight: 1200 g
